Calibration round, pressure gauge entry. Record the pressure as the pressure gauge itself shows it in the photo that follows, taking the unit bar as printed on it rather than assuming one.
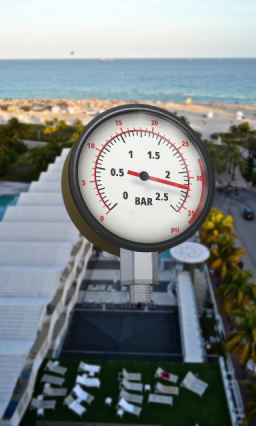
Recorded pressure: 2.2 bar
